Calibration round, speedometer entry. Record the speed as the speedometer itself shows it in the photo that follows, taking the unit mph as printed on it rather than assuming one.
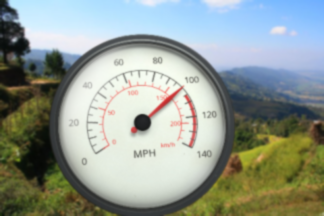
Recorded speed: 100 mph
